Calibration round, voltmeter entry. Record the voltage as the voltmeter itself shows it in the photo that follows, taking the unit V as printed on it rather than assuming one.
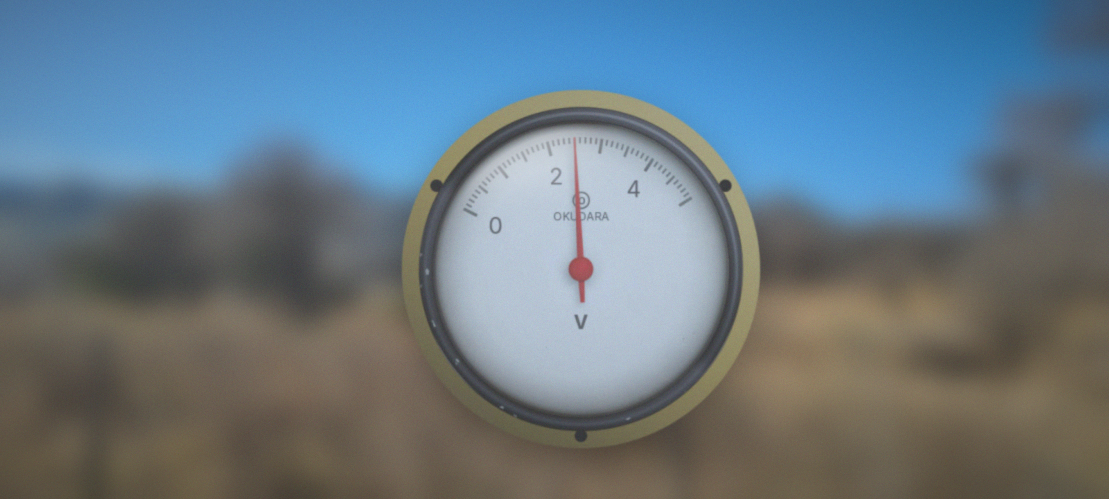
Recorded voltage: 2.5 V
